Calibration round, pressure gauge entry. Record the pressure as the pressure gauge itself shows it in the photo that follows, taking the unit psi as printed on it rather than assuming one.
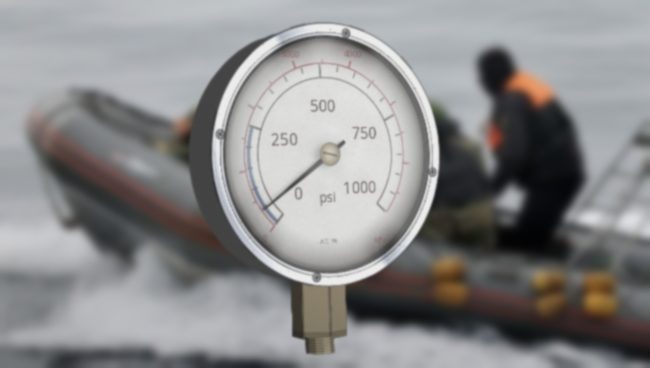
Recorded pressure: 50 psi
